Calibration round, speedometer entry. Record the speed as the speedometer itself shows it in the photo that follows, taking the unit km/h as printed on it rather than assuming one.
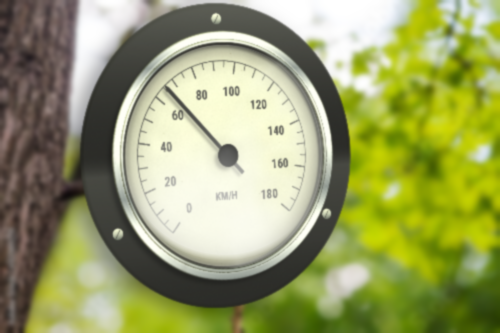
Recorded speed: 65 km/h
